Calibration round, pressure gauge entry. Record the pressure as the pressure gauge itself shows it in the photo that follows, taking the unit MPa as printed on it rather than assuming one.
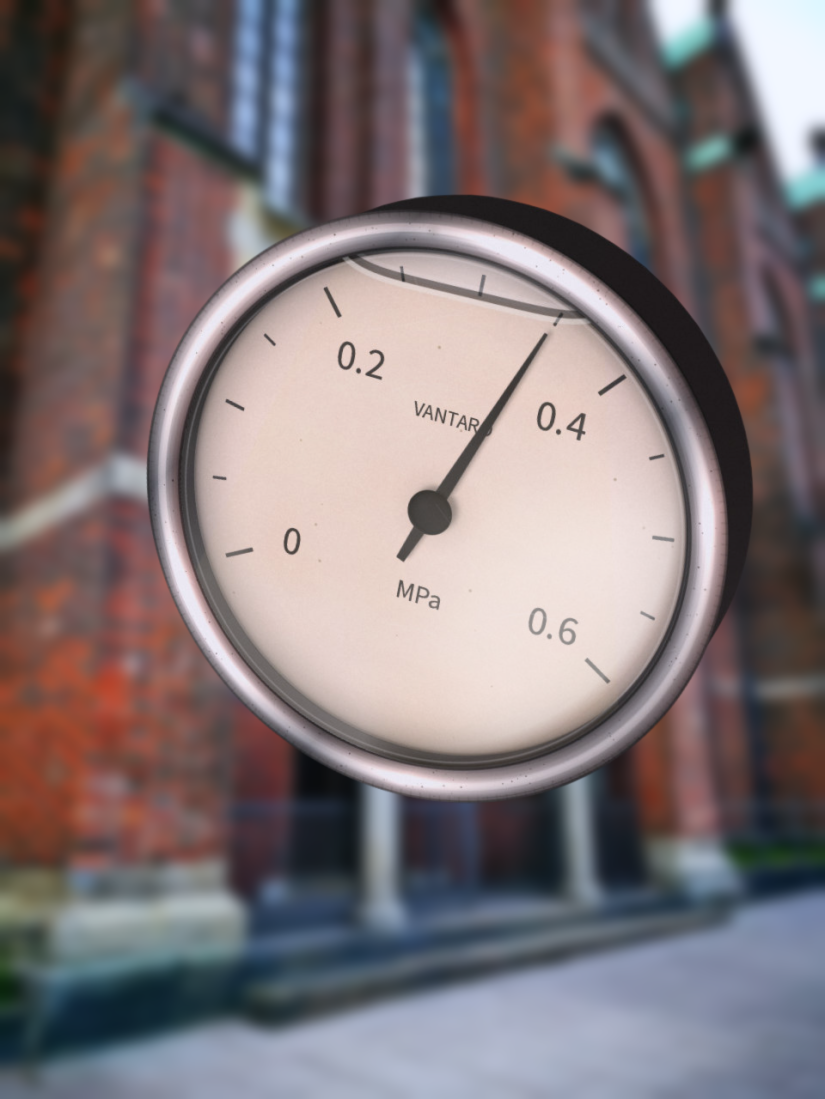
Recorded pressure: 0.35 MPa
